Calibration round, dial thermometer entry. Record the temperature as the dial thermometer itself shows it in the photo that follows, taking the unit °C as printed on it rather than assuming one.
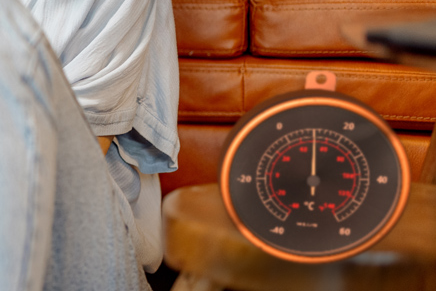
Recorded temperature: 10 °C
